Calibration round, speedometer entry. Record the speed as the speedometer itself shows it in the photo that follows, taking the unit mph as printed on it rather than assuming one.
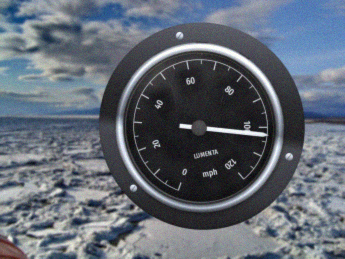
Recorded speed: 102.5 mph
